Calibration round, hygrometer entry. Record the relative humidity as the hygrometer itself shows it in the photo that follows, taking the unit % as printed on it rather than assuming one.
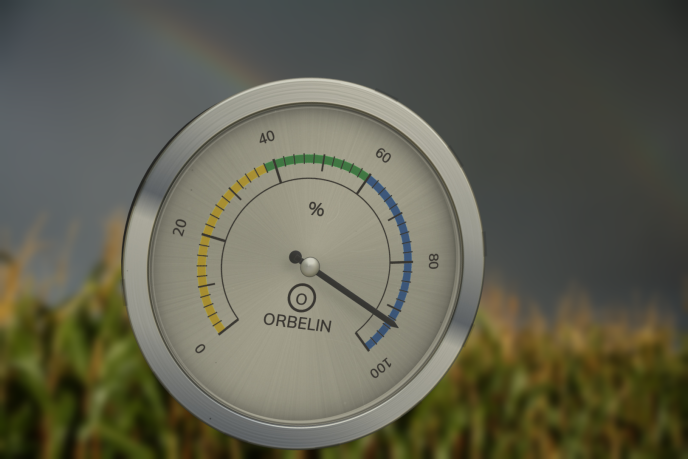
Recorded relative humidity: 93 %
